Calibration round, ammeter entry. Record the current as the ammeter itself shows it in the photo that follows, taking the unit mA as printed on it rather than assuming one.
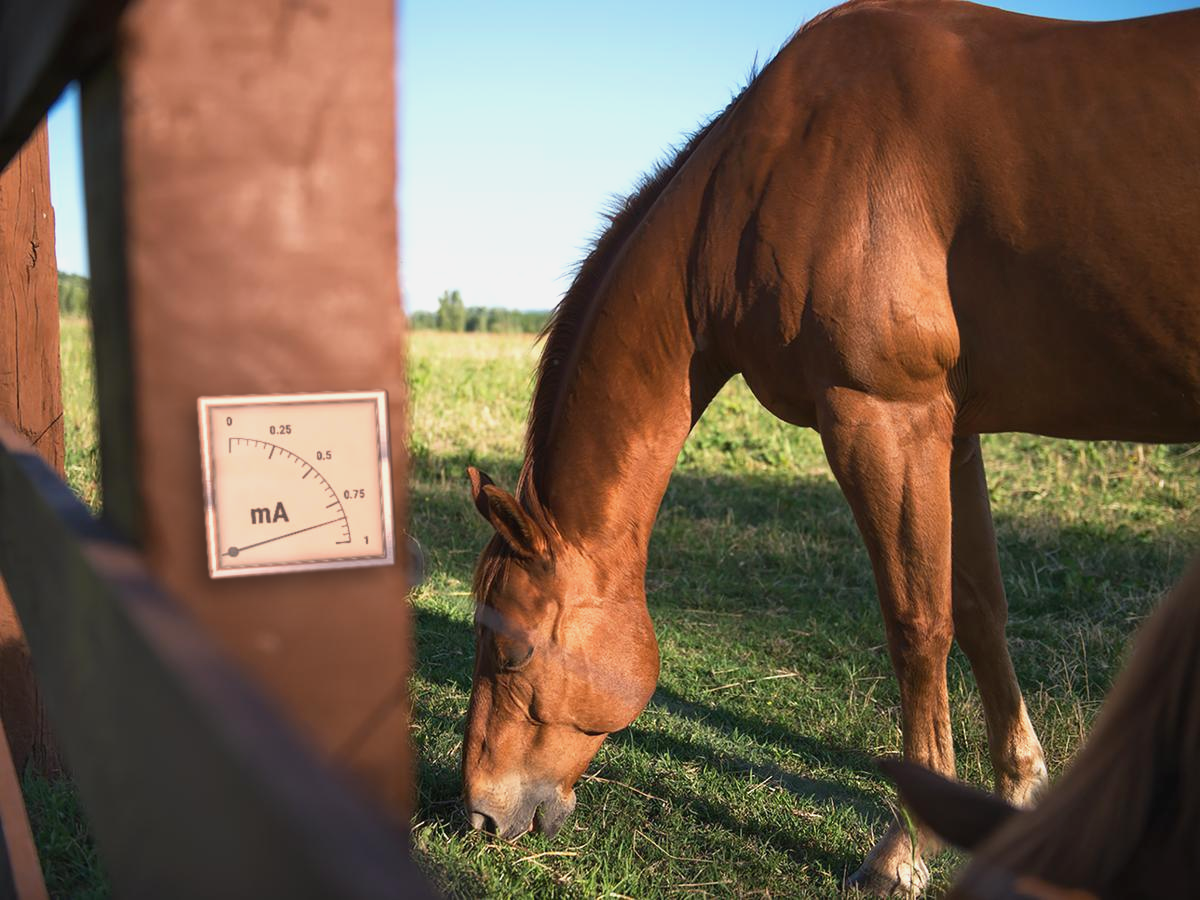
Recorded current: 0.85 mA
